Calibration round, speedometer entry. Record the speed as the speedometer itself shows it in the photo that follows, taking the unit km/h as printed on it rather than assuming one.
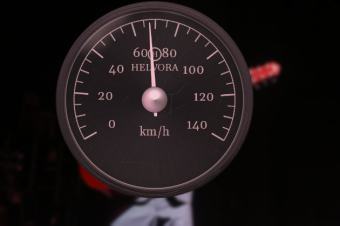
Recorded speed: 67.5 km/h
